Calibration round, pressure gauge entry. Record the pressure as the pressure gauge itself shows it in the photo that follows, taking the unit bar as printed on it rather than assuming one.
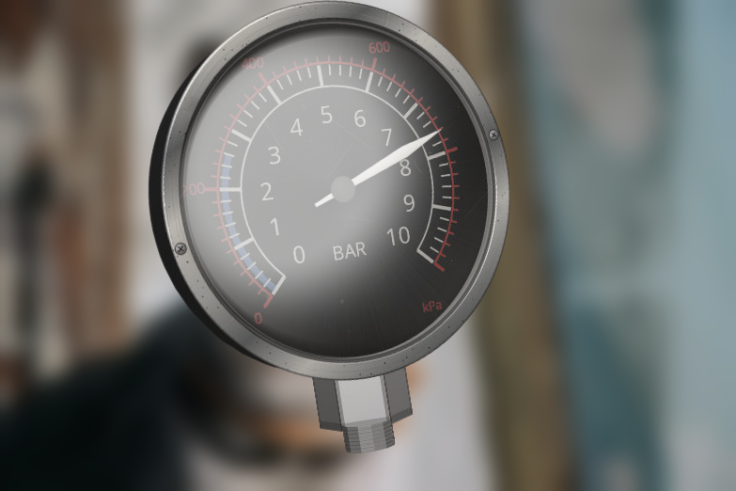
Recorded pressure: 7.6 bar
